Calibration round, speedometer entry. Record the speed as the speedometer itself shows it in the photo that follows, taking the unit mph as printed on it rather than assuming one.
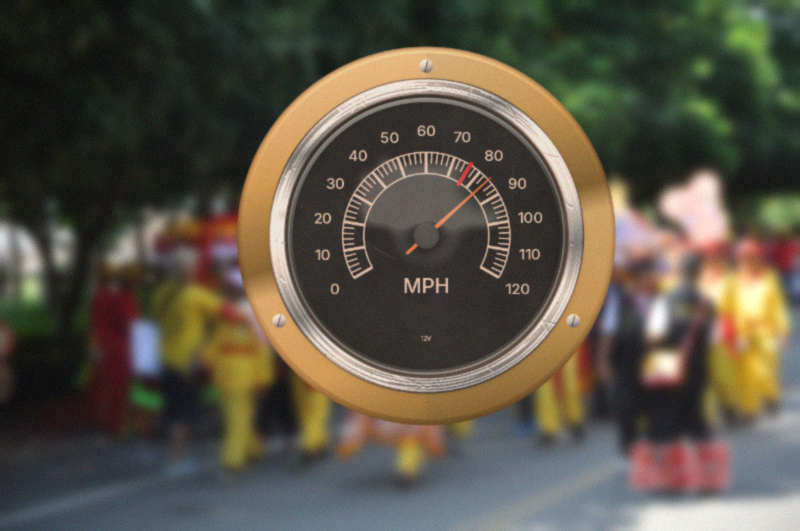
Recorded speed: 84 mph
